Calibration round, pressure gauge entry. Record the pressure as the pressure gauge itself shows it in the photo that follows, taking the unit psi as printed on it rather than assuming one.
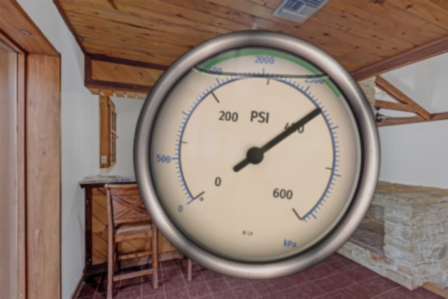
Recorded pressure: 400 psi
